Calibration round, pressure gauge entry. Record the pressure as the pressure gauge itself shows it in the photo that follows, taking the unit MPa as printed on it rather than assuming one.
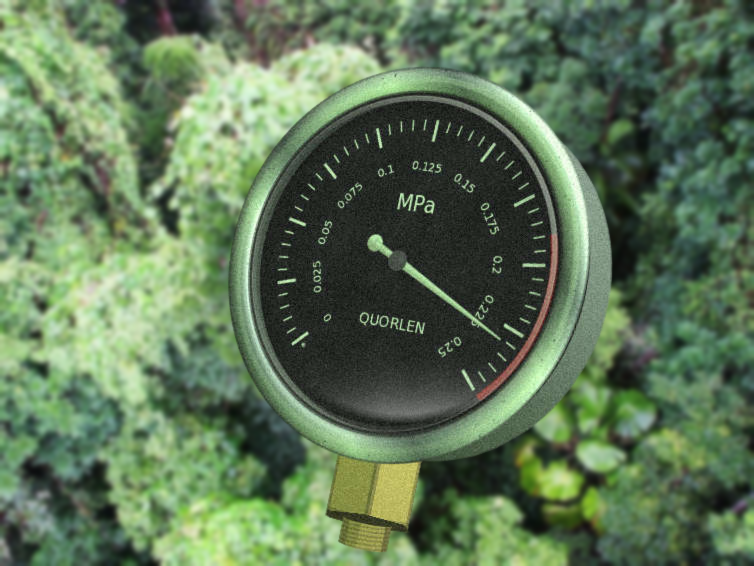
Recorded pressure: 0.23 MPa
